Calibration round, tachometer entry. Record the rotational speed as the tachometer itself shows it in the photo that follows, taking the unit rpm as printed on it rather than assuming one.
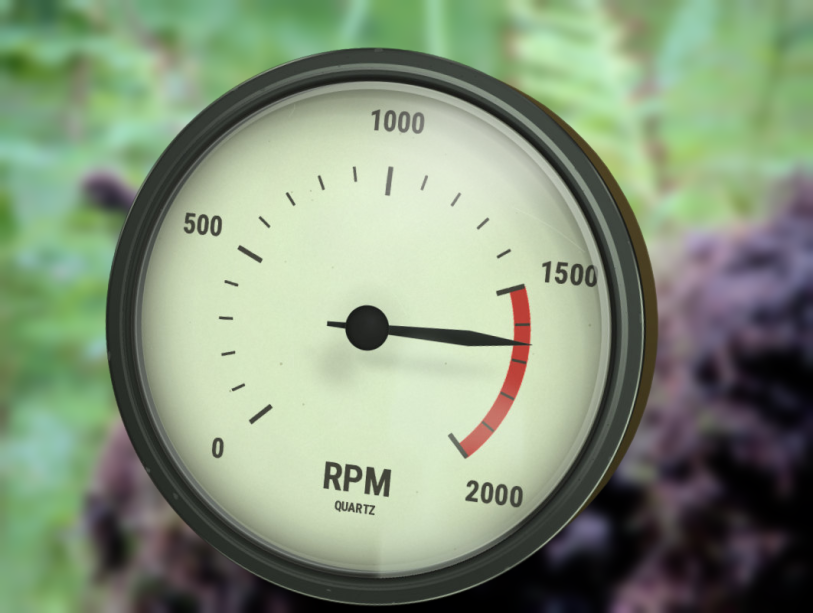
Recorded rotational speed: 1650 rpm
